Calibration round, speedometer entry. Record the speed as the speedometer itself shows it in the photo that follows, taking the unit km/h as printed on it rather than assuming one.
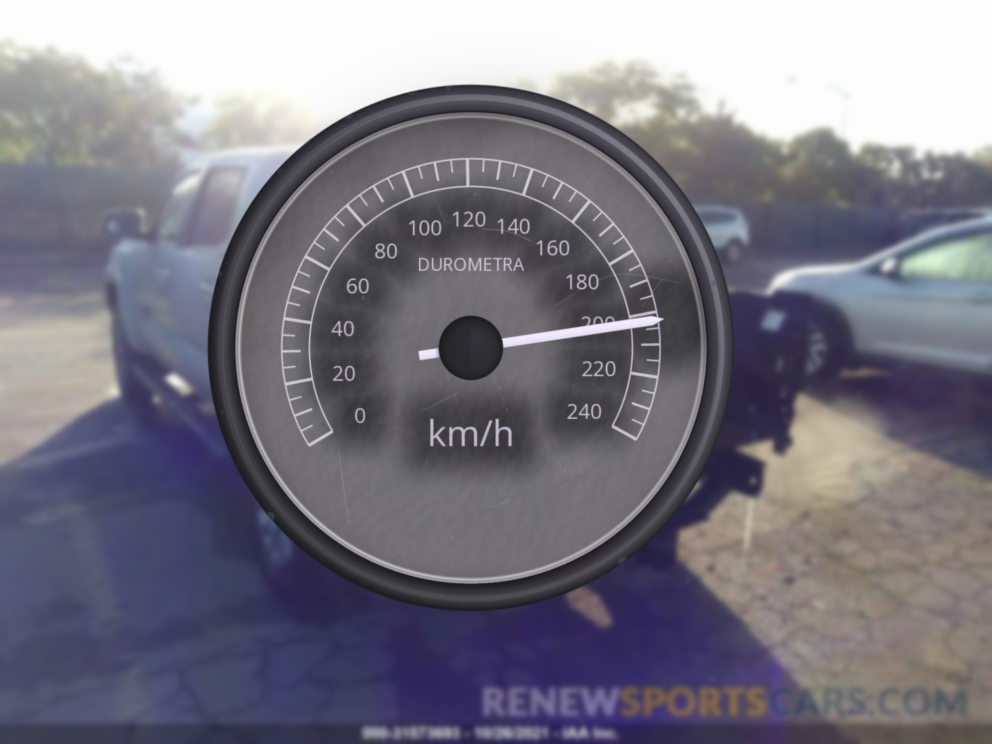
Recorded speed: 202.5 km/h
